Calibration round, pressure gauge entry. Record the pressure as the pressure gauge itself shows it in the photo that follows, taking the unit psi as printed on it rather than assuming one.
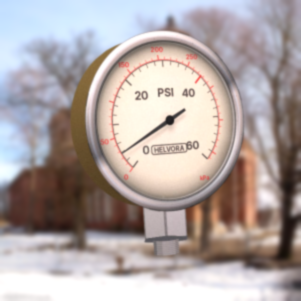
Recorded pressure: 4 psi
